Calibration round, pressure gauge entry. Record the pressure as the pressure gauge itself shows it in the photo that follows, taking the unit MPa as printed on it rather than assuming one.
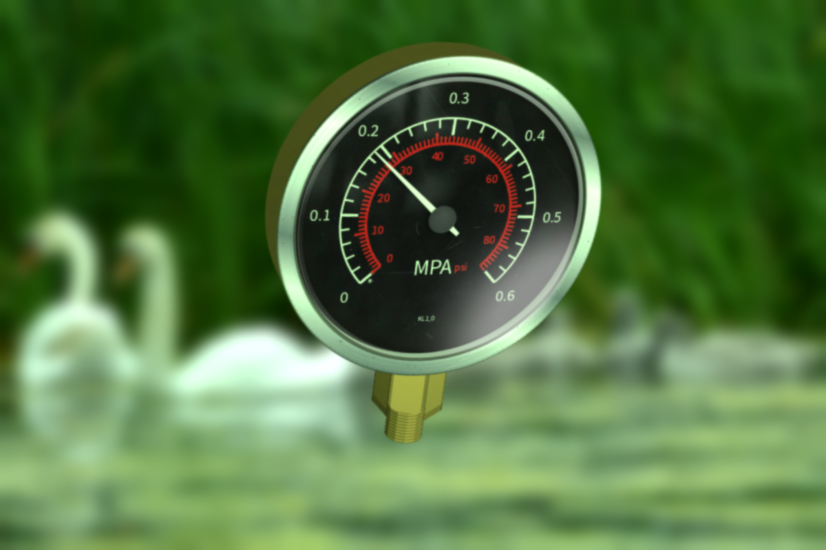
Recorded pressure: 0.19 MPa
